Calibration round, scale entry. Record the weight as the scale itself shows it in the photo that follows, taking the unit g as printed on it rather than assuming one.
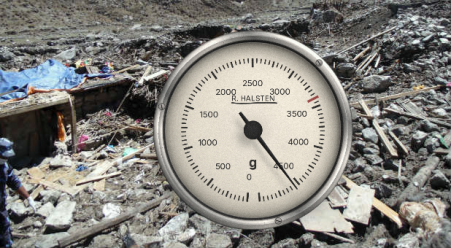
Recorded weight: 4550 g
